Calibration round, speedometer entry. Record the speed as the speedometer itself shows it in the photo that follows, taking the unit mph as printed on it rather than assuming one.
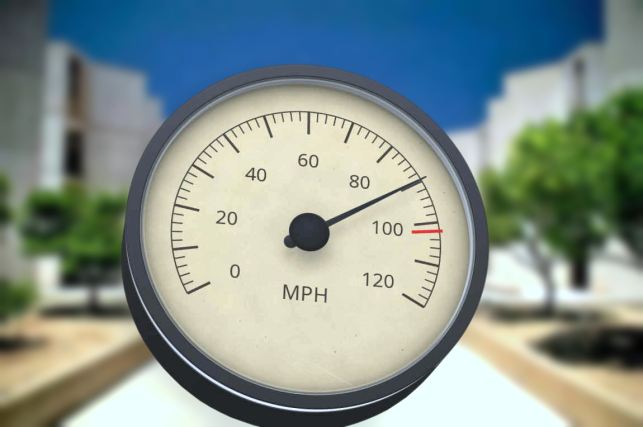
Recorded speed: 90 mph
